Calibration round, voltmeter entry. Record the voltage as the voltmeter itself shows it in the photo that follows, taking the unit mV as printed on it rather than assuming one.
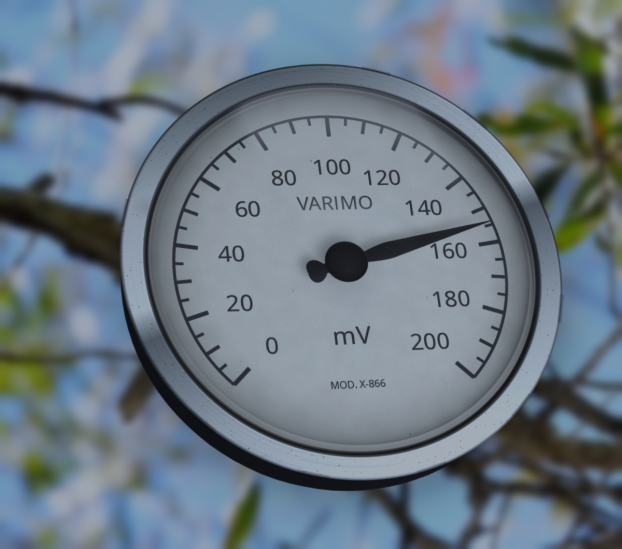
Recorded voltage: 155 mV
